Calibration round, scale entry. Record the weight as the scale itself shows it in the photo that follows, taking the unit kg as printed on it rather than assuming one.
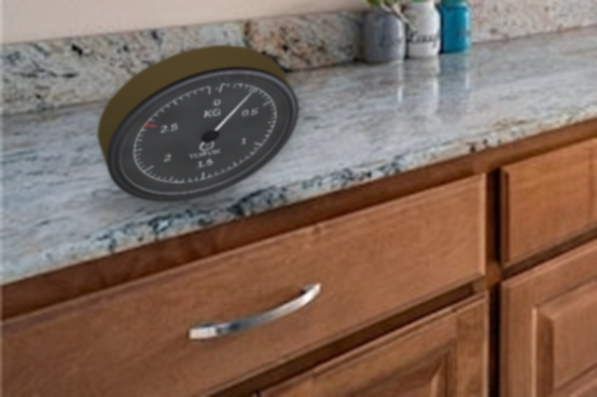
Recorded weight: 0.25 kg
